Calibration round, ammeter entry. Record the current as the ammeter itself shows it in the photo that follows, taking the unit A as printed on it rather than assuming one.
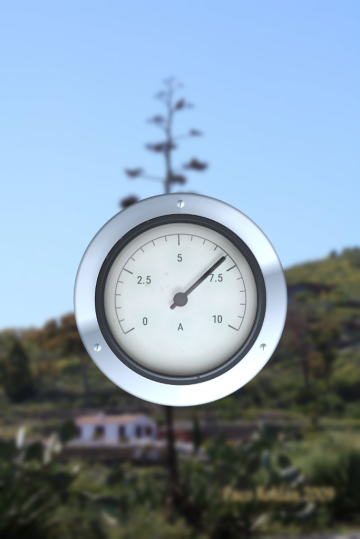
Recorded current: 7 A
